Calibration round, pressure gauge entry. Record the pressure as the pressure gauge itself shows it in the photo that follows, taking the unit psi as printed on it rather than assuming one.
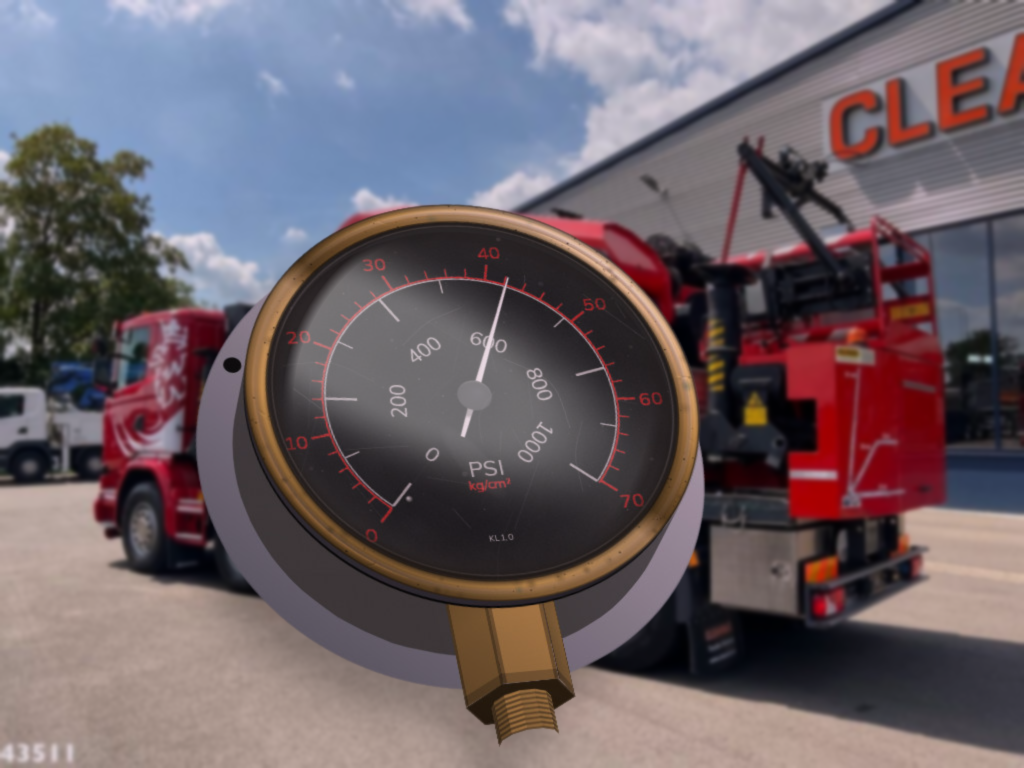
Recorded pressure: 600 psi
